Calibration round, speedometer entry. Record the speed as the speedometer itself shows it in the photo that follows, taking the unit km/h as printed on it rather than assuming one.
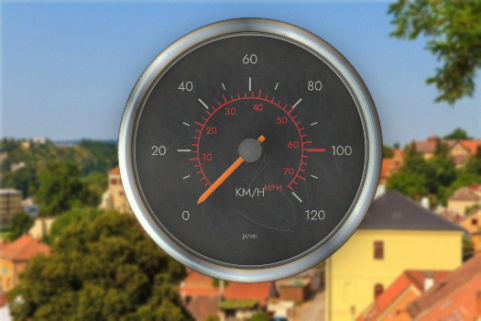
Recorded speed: 0 km/h
